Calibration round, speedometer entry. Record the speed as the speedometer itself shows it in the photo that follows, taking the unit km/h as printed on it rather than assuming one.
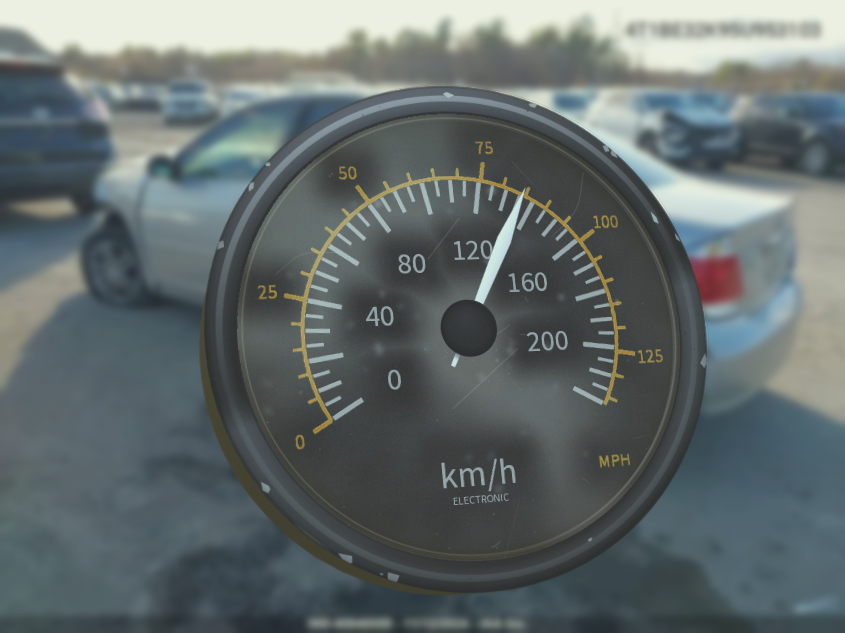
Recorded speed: 135 km/h
